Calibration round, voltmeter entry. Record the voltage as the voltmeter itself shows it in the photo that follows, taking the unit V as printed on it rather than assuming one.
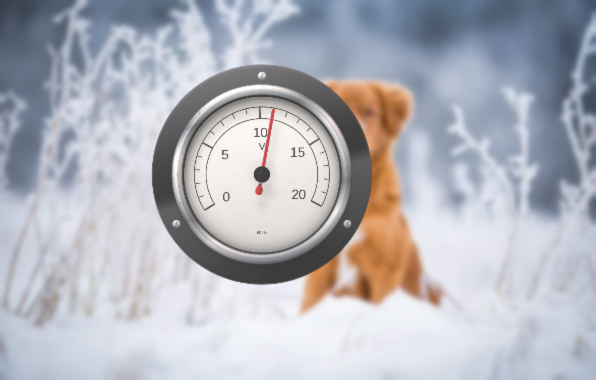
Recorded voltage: 11 V
